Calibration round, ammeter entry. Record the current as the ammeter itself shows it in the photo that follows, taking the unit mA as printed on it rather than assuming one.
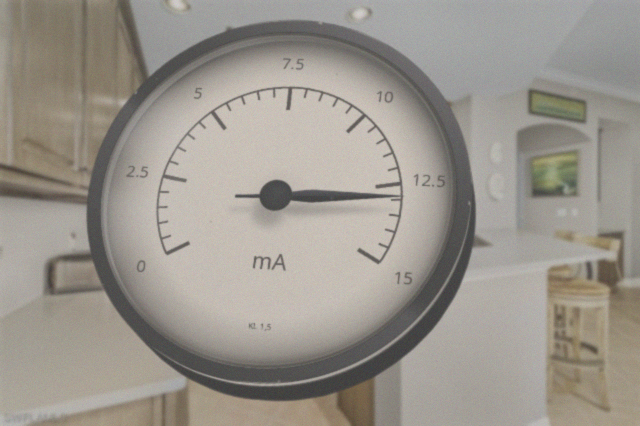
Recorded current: 13 mA
